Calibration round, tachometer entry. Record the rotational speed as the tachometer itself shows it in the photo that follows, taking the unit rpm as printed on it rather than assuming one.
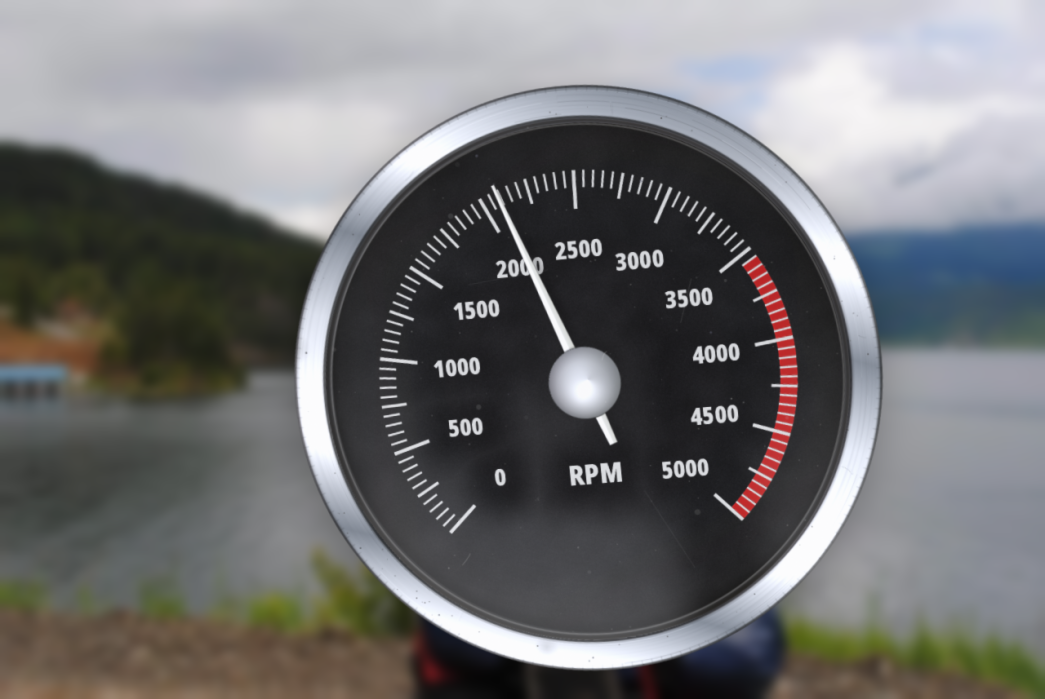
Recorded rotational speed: 2100 rpm
